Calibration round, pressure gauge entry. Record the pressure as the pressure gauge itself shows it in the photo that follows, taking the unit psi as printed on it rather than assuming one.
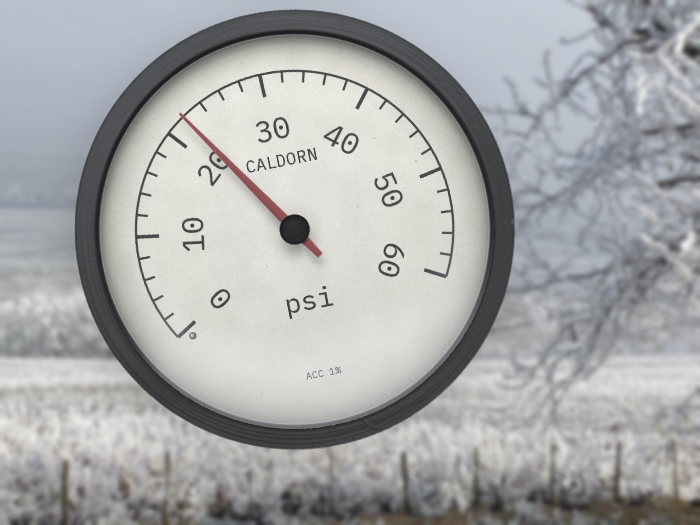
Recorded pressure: 22 psi
